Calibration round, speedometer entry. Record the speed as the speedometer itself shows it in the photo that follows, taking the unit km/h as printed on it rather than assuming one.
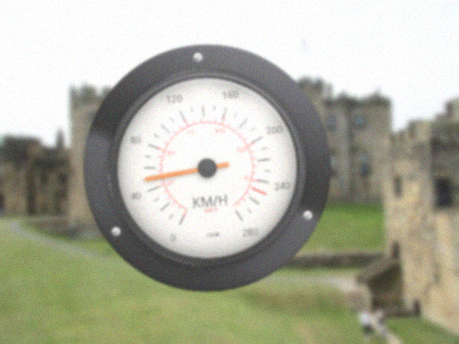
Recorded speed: 50 km/h
